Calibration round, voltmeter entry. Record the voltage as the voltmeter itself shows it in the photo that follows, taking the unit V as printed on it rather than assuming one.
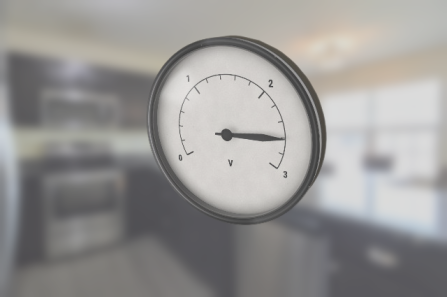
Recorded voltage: 2.6 V
